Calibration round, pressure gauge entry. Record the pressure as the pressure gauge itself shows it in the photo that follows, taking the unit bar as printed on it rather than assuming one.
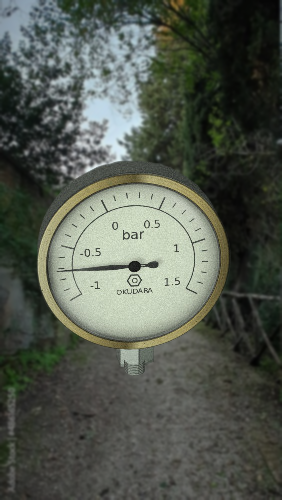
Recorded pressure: -0.7 bar
